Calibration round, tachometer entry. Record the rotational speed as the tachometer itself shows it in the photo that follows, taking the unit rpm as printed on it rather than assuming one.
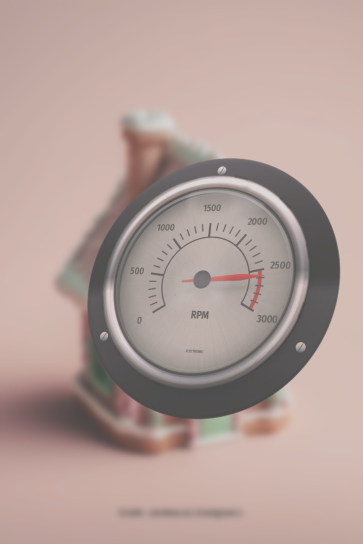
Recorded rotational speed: 2600 rpm
